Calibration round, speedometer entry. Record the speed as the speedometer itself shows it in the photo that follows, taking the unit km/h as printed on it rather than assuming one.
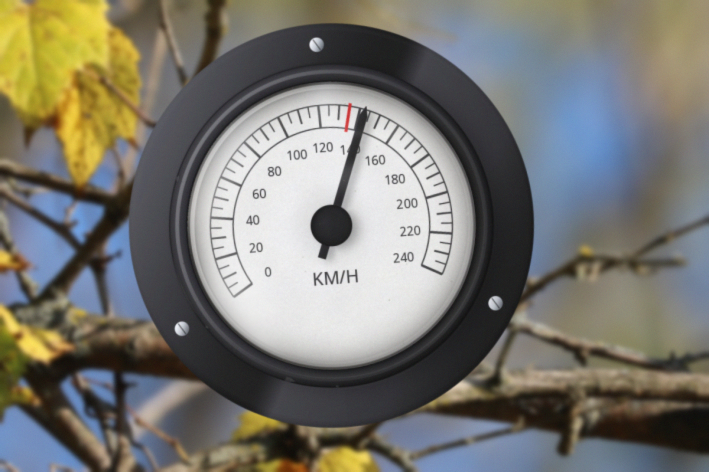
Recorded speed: 142.5 km/h
